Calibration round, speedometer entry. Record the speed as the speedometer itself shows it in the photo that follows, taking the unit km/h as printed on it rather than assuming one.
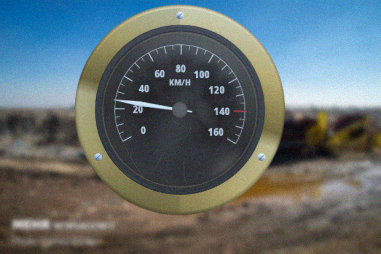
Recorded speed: 25 km/h
